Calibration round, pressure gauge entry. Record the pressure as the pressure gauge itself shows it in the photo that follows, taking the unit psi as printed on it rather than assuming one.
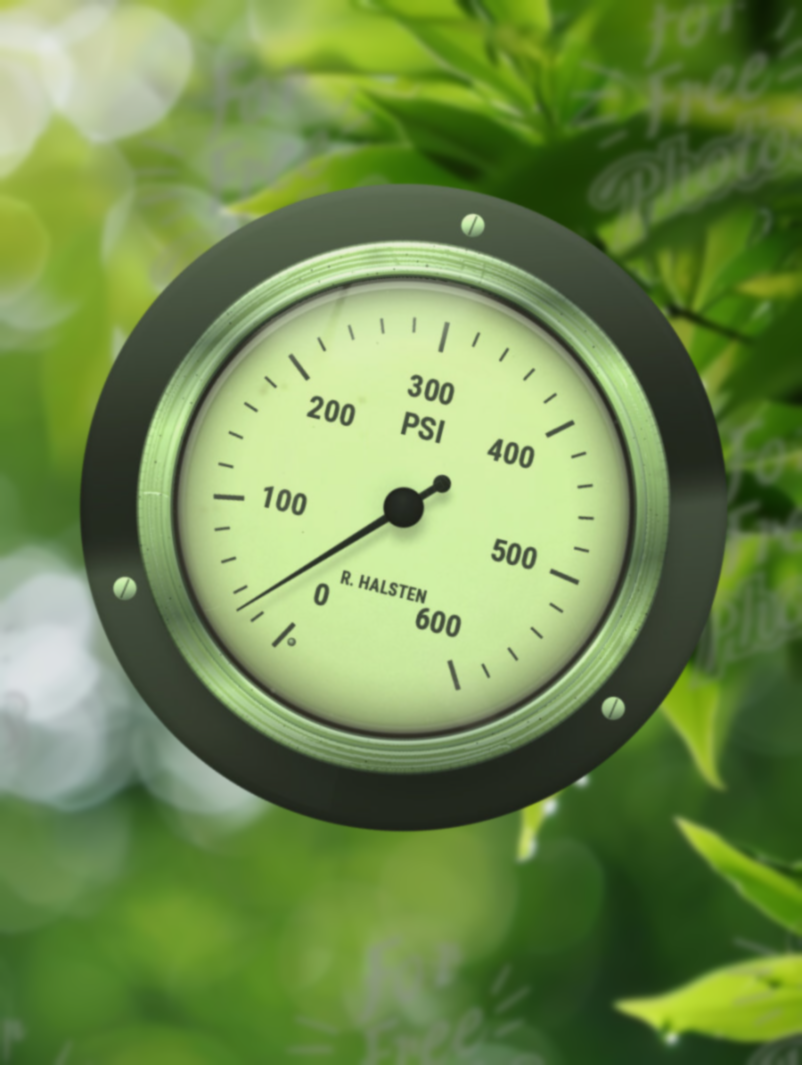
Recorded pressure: 30 psi
